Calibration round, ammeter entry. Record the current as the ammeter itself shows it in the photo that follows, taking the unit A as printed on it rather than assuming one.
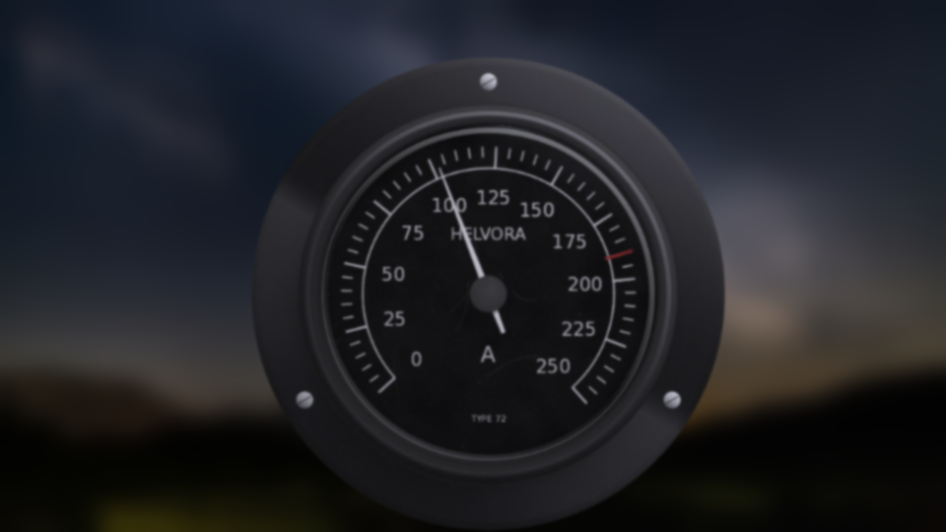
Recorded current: 102.5 A
